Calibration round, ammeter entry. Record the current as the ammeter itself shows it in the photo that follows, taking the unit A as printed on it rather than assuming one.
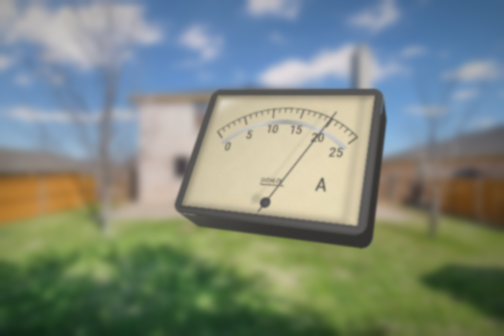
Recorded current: 20 A
